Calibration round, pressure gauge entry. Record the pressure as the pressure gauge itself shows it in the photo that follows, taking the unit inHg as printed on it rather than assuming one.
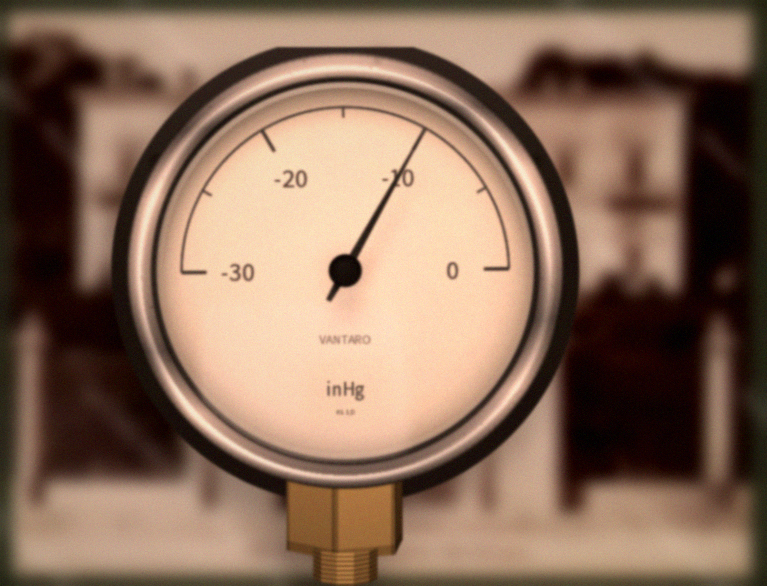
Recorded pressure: -10 inHg
